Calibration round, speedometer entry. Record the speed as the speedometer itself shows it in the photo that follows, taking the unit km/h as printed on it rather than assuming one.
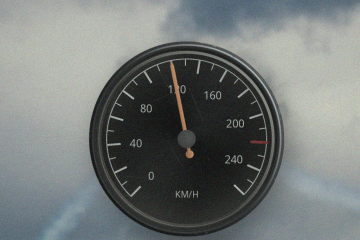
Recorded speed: 120 km/h
